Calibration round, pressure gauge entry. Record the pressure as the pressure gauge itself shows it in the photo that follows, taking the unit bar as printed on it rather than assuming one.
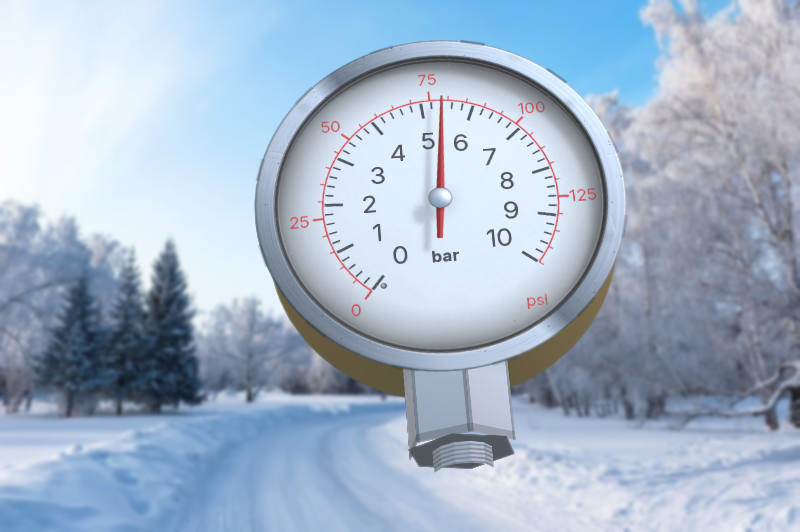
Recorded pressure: 5.4 bar
